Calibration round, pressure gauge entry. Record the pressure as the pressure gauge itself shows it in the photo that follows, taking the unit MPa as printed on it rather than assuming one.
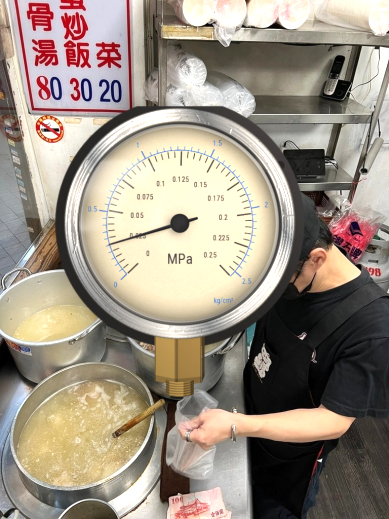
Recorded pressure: 0.025 MPa
